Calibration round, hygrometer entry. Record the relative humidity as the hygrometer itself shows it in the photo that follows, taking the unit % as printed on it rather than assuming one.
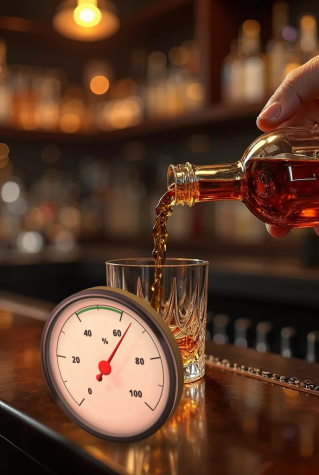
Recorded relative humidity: 65 %
